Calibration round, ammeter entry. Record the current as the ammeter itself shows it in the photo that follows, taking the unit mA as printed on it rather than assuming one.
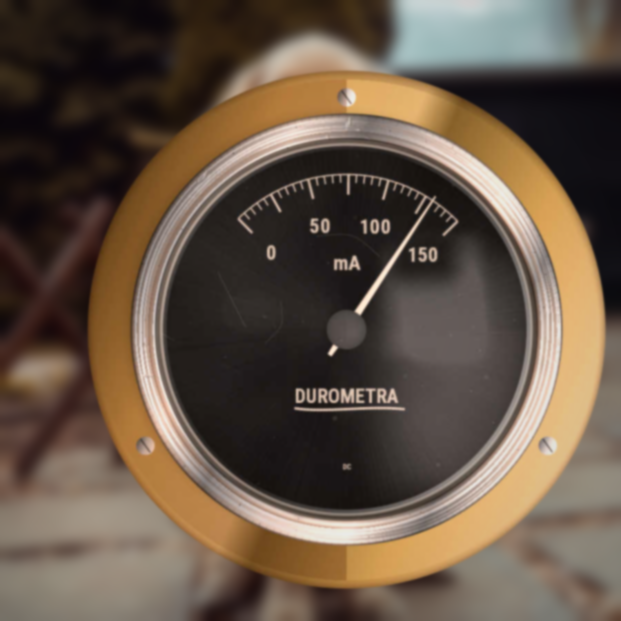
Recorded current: 130 mA
